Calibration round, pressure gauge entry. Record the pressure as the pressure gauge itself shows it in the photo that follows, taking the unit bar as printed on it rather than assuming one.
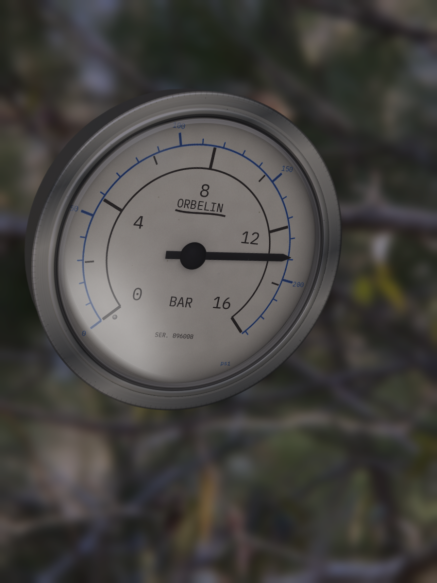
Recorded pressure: 13 bar
